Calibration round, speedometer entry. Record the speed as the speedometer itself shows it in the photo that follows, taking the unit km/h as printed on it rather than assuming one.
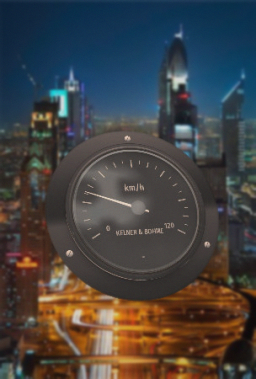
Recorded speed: 25 km/h
